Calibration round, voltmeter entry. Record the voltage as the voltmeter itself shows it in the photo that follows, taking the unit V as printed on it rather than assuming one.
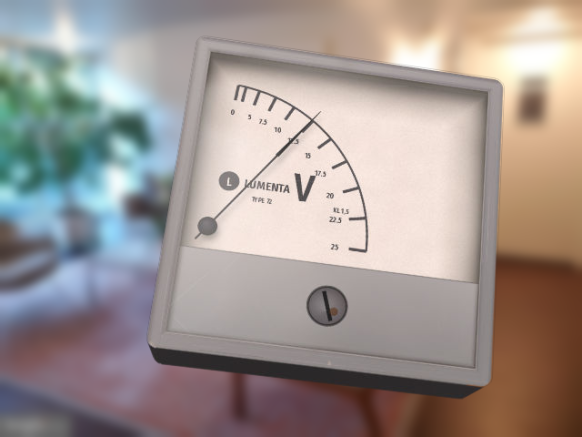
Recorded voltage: 12.5 V
